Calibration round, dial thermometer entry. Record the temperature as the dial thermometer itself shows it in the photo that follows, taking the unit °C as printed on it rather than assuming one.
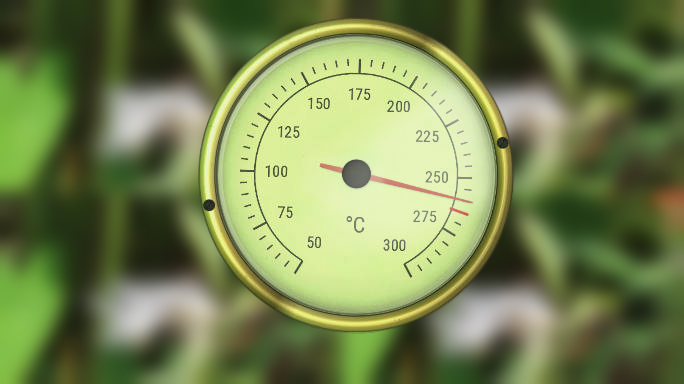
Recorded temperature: 260 °C
